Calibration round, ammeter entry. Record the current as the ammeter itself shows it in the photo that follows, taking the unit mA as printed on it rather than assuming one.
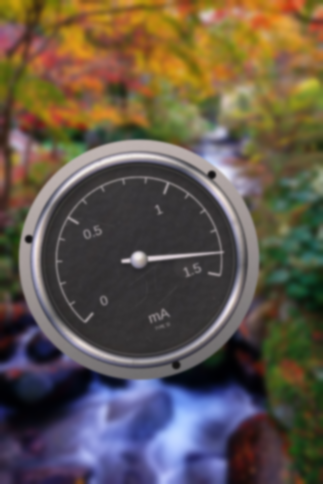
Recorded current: 1.4 mA
